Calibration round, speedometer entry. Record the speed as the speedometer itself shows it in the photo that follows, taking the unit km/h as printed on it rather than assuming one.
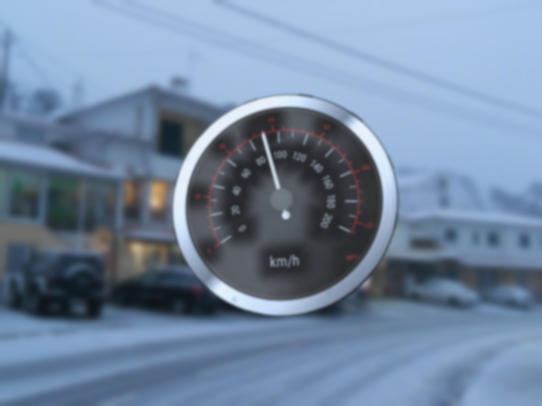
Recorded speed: 90 km/h
